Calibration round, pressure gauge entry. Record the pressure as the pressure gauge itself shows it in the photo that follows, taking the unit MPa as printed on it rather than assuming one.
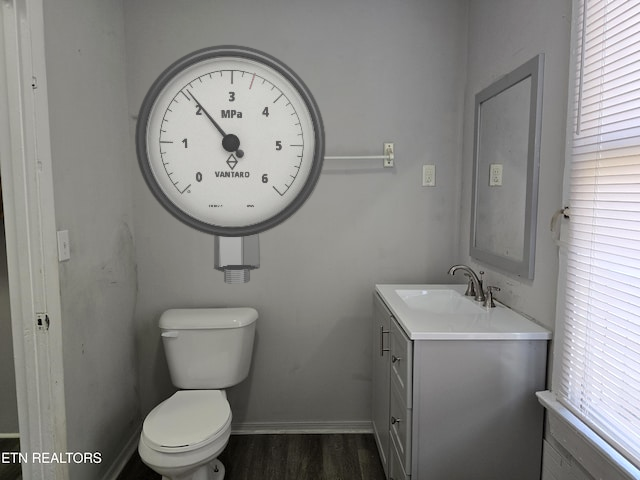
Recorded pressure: 2.1 MPa
